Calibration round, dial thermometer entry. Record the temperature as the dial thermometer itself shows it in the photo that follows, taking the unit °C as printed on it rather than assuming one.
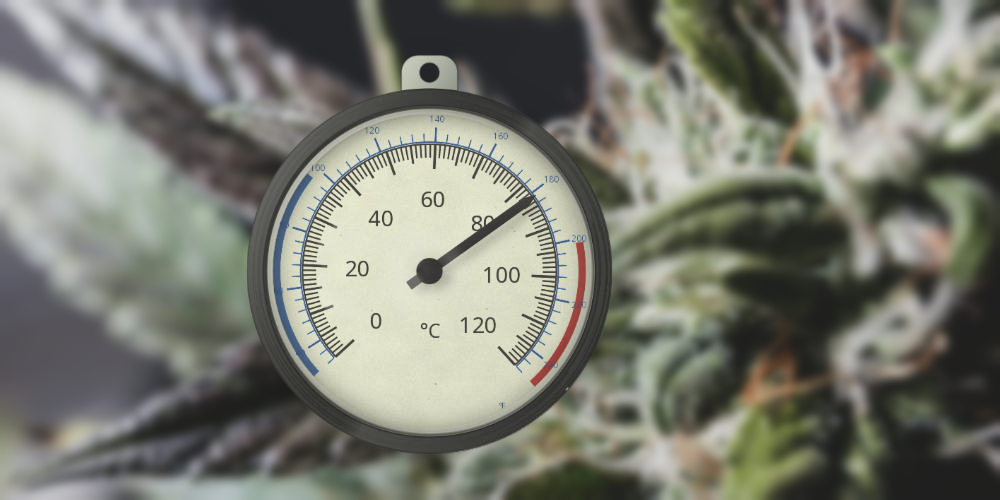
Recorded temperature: 83 °C
